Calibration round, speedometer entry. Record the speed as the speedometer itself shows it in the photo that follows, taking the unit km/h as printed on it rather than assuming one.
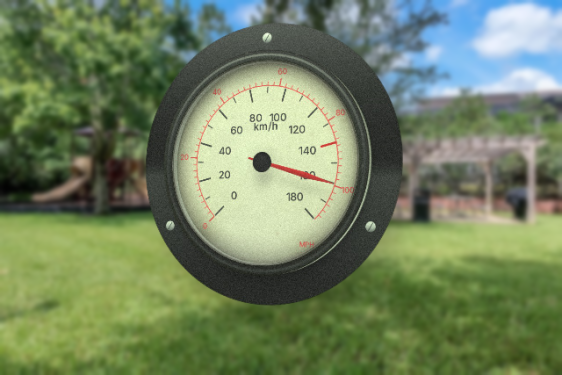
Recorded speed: 160 km/h
